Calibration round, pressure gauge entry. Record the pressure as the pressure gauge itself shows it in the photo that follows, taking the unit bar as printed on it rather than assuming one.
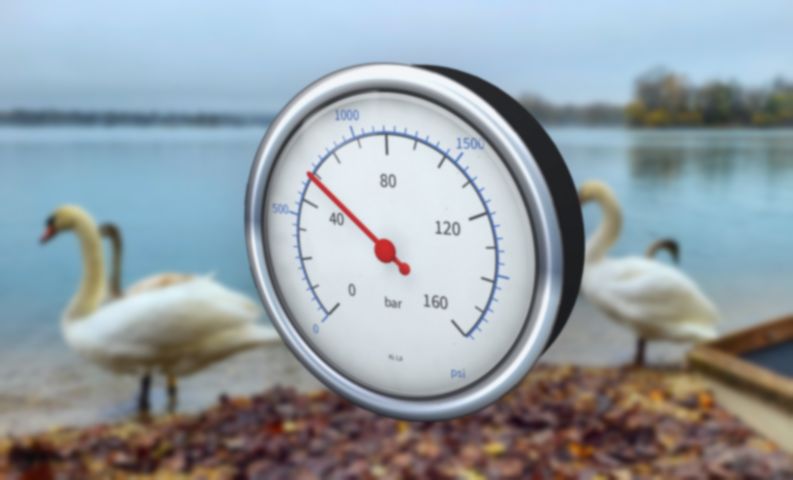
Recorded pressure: 50 bar
